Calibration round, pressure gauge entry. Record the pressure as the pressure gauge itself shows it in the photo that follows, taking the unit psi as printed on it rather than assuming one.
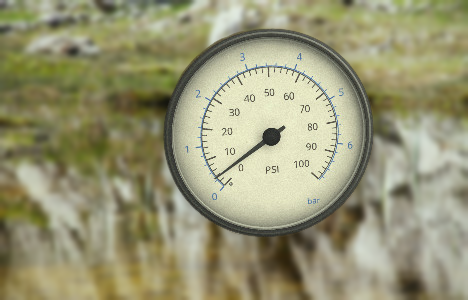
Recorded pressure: 4 psi
